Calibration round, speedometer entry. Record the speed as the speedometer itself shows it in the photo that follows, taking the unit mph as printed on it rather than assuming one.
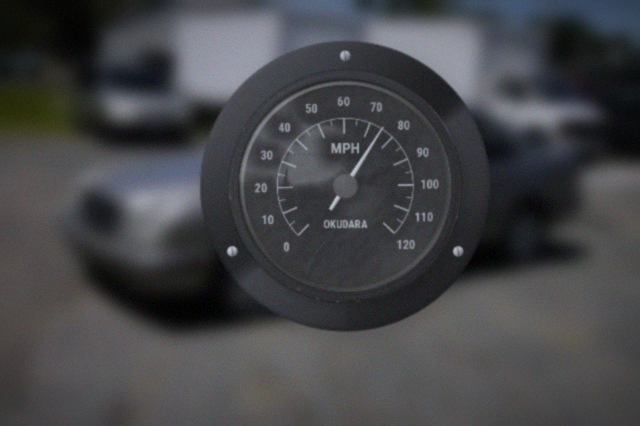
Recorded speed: 75 mph
